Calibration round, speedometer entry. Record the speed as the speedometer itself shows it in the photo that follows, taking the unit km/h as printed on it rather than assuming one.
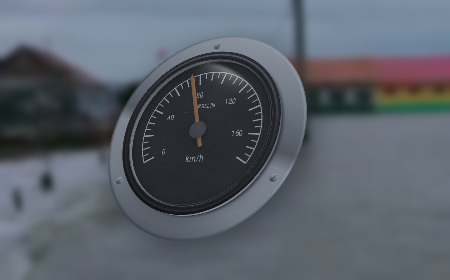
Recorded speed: 75 km/h
